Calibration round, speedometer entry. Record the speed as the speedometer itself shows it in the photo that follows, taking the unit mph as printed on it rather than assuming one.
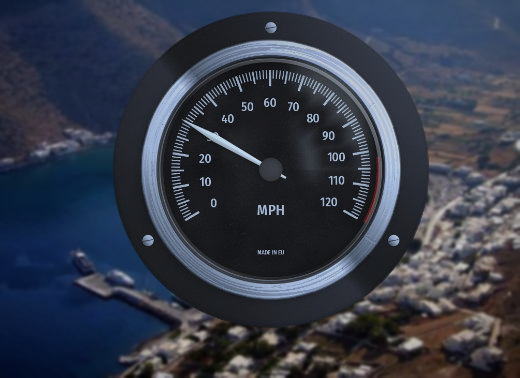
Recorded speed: 30 mph
